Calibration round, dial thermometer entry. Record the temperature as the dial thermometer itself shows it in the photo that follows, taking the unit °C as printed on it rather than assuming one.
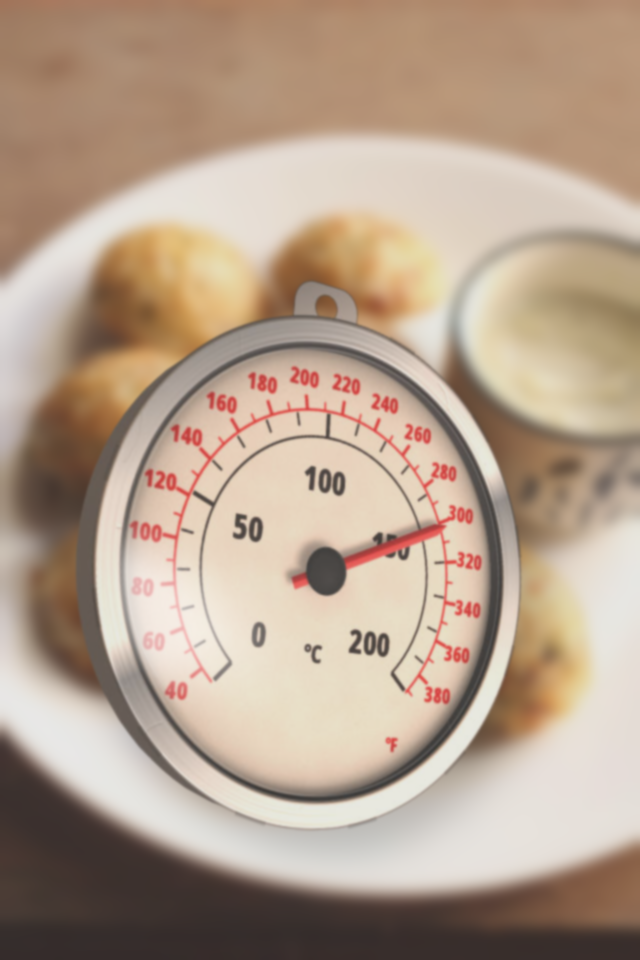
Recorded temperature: 150 °C
